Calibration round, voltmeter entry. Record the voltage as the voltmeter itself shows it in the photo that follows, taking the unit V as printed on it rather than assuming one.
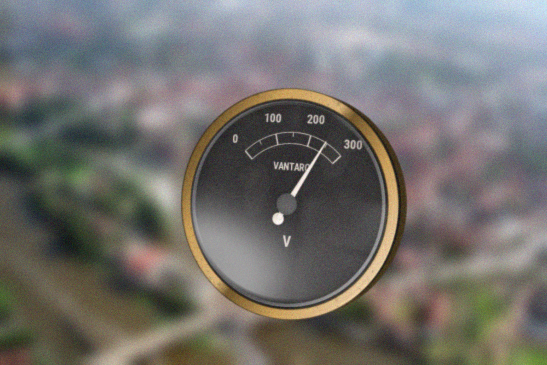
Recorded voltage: 250 V
